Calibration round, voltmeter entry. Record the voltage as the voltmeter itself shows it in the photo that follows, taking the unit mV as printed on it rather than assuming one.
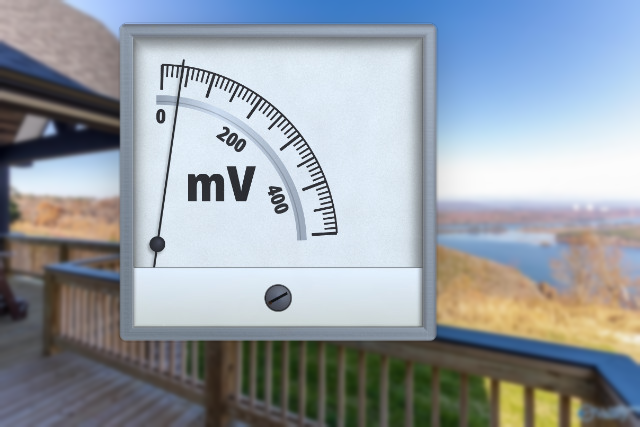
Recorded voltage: 40 mV
